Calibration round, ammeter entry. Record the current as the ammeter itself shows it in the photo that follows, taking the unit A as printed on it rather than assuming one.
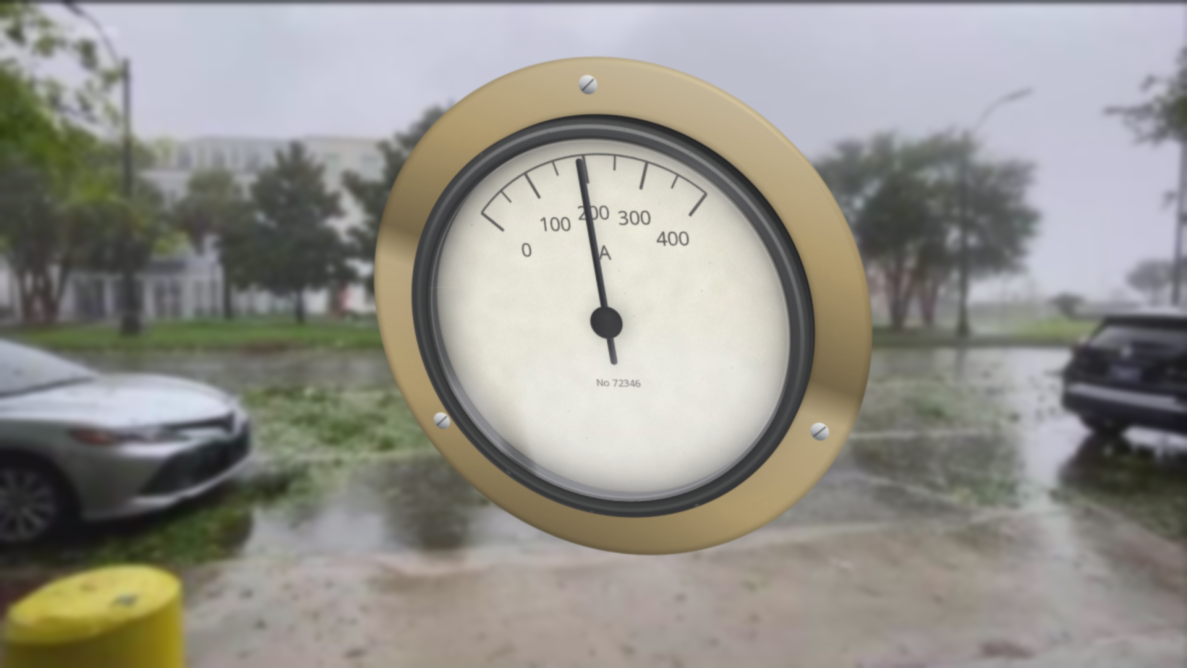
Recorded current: 200 A
